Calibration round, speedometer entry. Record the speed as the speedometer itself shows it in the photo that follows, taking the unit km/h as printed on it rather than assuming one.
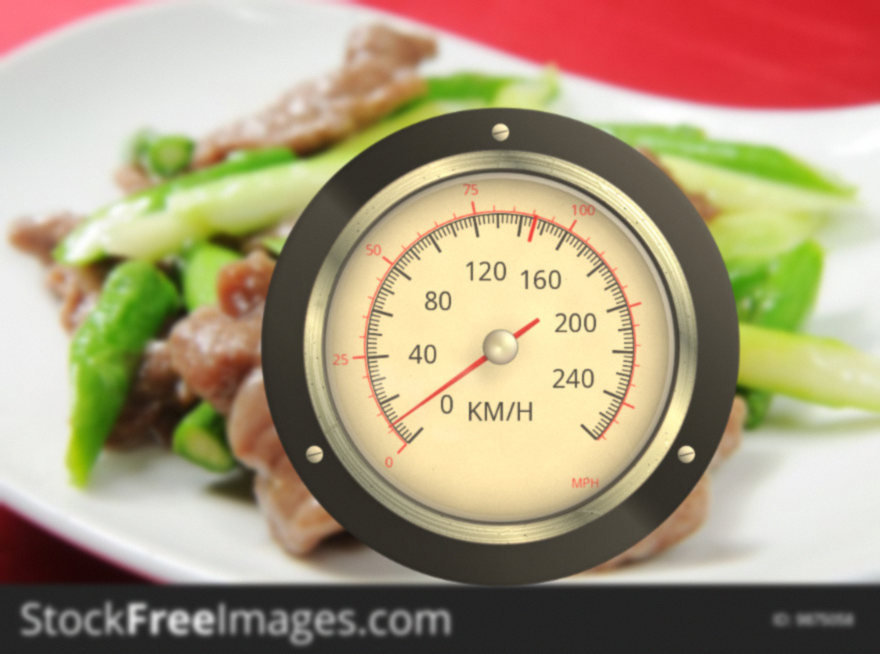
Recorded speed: 10 km/h
